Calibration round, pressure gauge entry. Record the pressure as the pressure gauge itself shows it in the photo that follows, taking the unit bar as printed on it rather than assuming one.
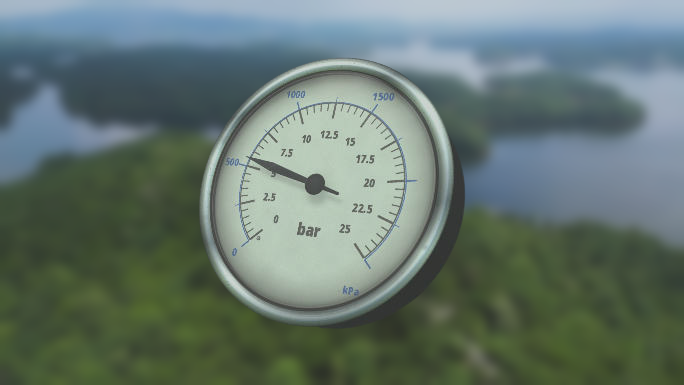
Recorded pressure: 5.5 bar
